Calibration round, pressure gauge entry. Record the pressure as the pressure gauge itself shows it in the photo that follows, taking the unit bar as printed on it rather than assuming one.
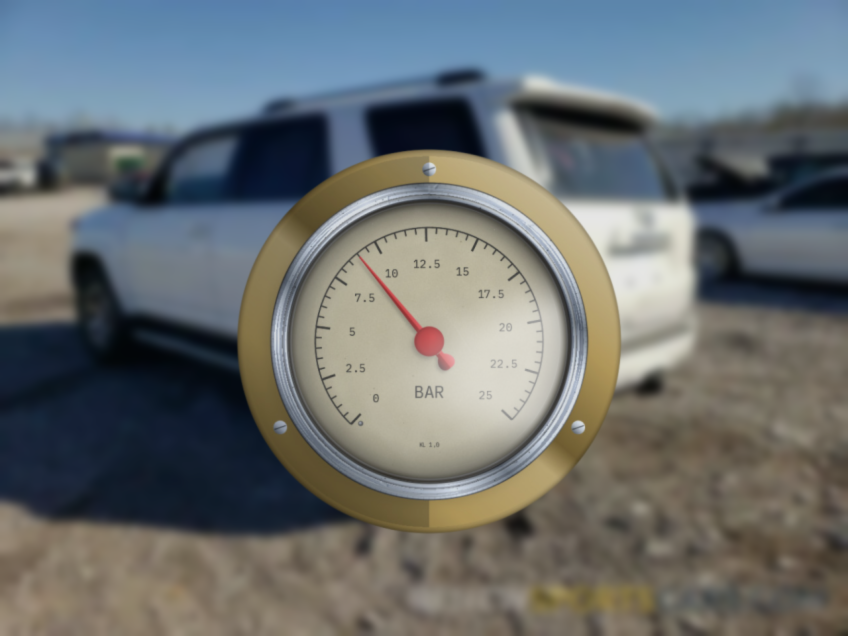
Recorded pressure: 9 bar
